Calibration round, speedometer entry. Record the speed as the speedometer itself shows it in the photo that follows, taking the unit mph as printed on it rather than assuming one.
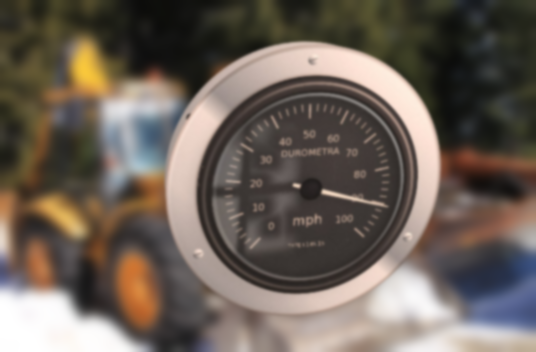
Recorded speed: 90 mph
